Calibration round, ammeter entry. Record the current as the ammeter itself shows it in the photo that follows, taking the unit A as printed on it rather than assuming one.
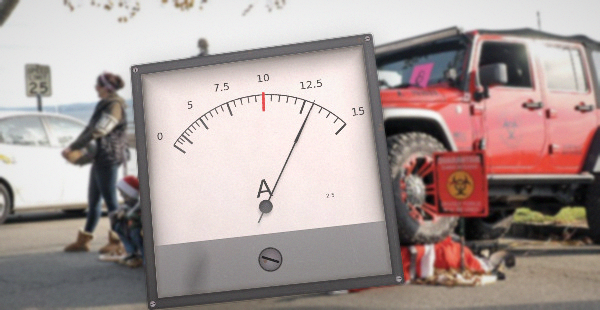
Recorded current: 13 A
